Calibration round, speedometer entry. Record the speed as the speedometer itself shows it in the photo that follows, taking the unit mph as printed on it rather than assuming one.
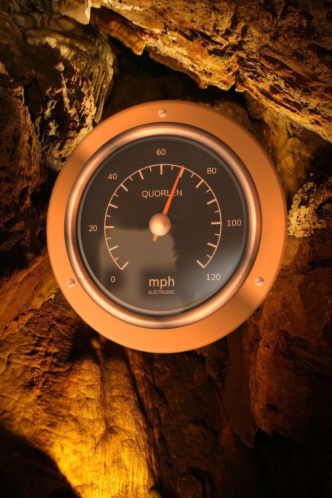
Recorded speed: 70 mph
